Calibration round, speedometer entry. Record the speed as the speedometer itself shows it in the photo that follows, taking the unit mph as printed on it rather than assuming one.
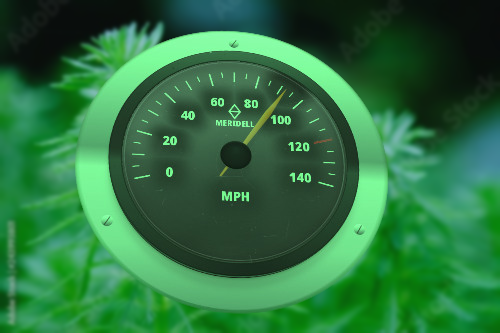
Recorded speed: 92.5 mph
